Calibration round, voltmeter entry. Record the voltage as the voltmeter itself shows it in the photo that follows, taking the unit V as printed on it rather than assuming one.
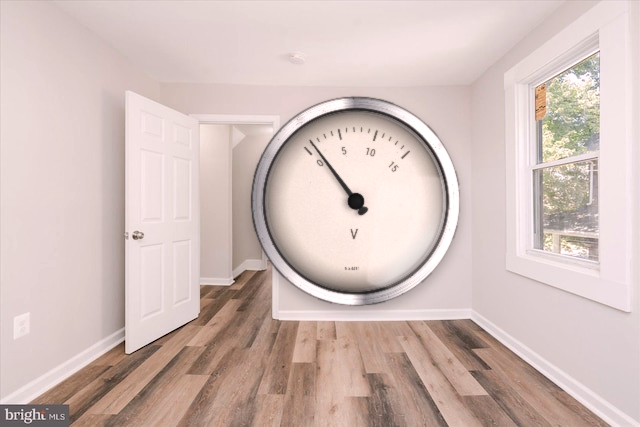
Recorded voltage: 1 V
